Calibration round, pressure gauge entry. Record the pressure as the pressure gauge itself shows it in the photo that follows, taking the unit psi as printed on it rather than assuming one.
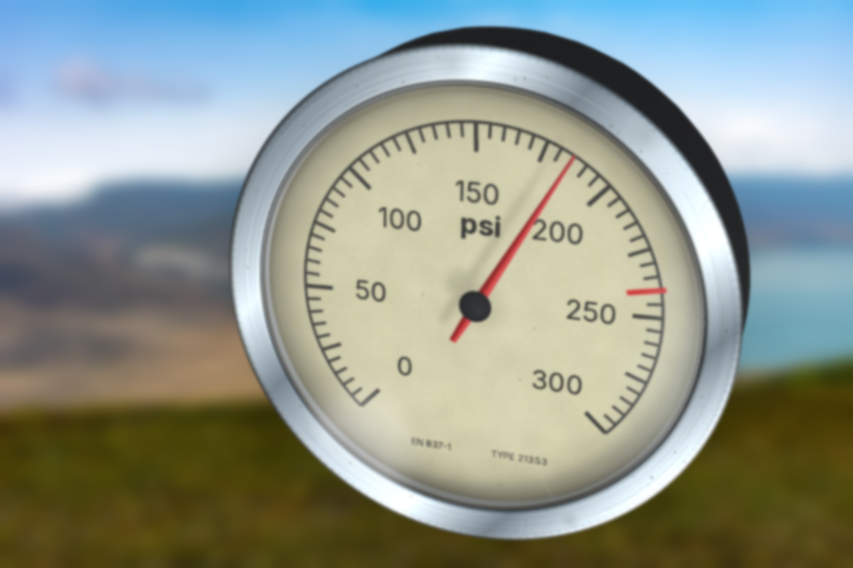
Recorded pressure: 185 psi
